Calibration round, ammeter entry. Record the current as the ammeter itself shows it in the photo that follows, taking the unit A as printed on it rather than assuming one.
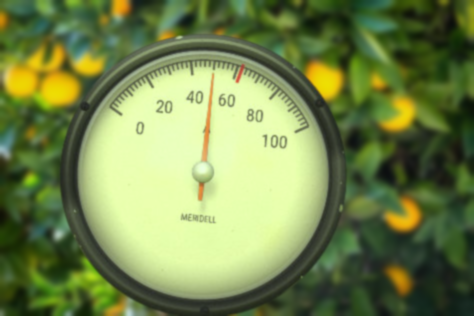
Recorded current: 50 A
